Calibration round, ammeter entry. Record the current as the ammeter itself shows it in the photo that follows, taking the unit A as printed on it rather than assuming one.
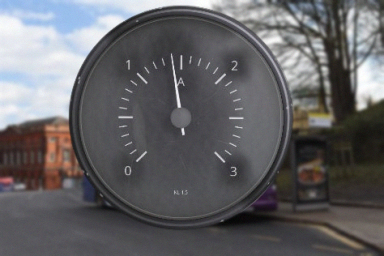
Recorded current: 1.4 A
